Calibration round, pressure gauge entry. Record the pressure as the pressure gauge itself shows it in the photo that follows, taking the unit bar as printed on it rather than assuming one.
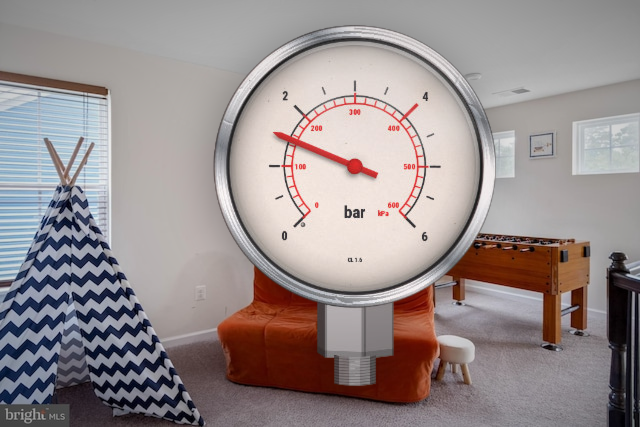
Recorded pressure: 1.5 bar
